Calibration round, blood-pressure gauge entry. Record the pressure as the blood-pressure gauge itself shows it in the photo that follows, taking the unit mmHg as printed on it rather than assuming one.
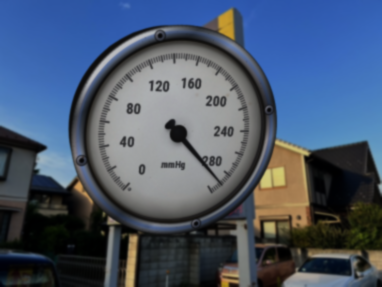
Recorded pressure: 290 mmHg
